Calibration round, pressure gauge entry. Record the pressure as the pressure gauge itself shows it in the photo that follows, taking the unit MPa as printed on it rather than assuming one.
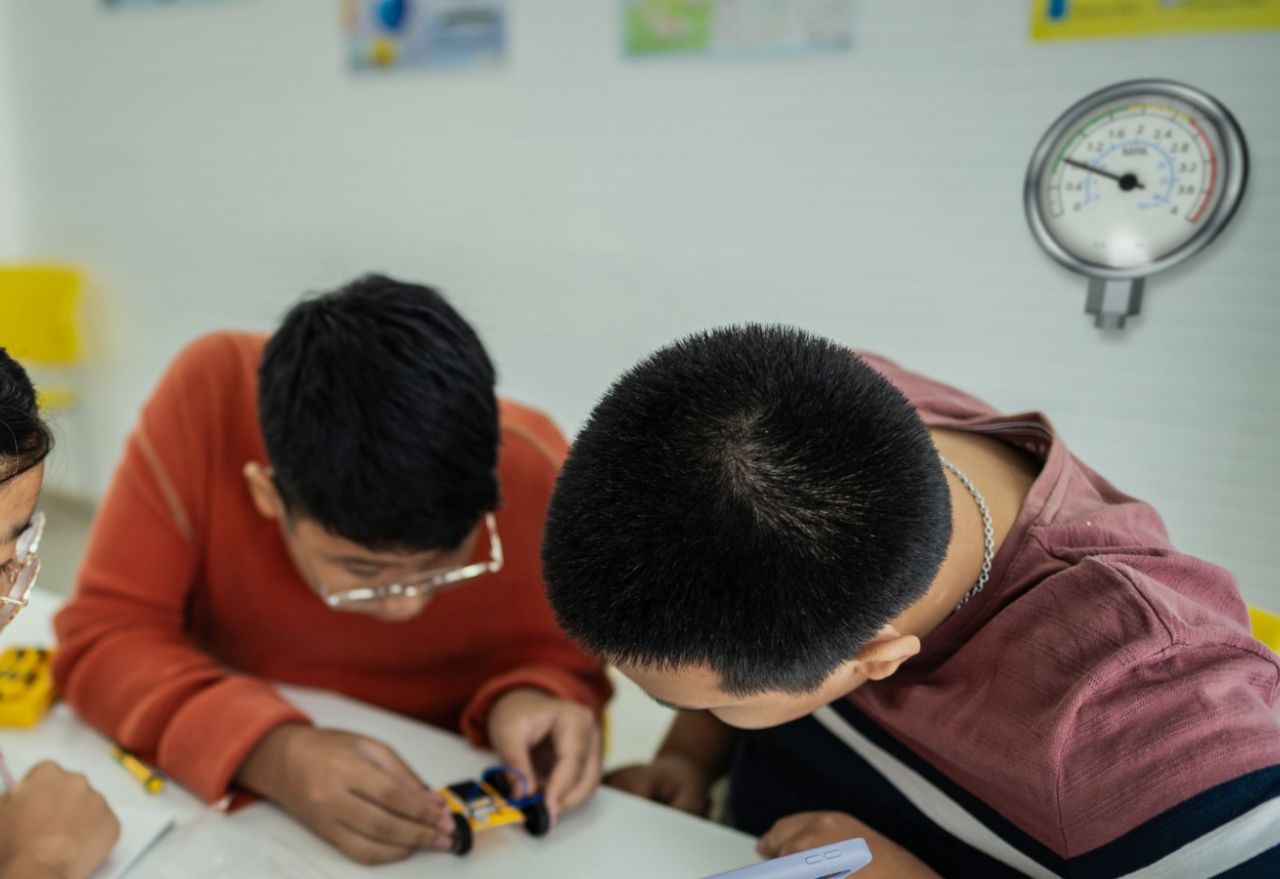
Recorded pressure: 0.8 MPa
